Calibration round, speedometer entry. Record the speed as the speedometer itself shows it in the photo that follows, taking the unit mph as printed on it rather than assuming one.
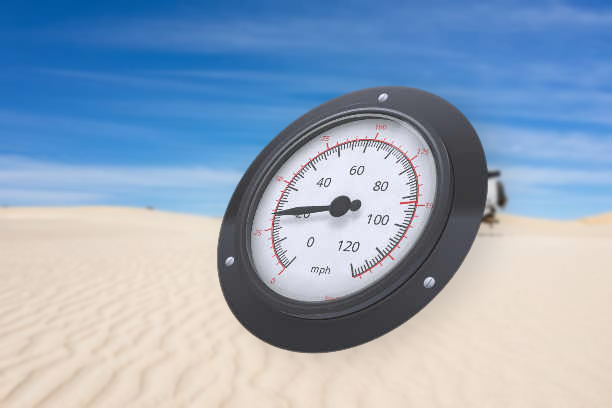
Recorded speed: 20 mph
